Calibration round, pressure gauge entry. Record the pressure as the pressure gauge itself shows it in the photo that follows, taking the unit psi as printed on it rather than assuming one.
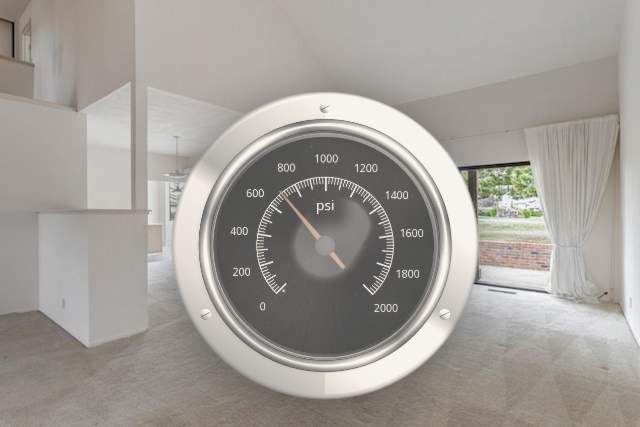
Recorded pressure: 700 psi
